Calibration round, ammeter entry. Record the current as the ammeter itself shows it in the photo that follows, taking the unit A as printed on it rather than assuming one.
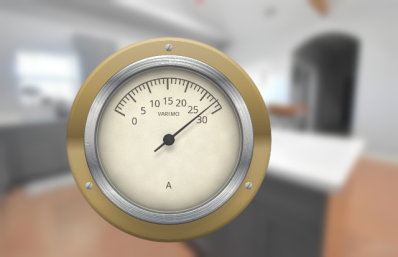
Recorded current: 28 A
